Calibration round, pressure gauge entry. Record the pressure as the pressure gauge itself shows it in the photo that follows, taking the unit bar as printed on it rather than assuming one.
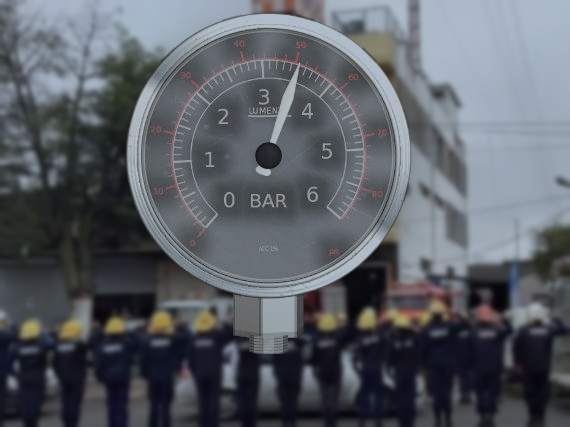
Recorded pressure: 3.5 bar
